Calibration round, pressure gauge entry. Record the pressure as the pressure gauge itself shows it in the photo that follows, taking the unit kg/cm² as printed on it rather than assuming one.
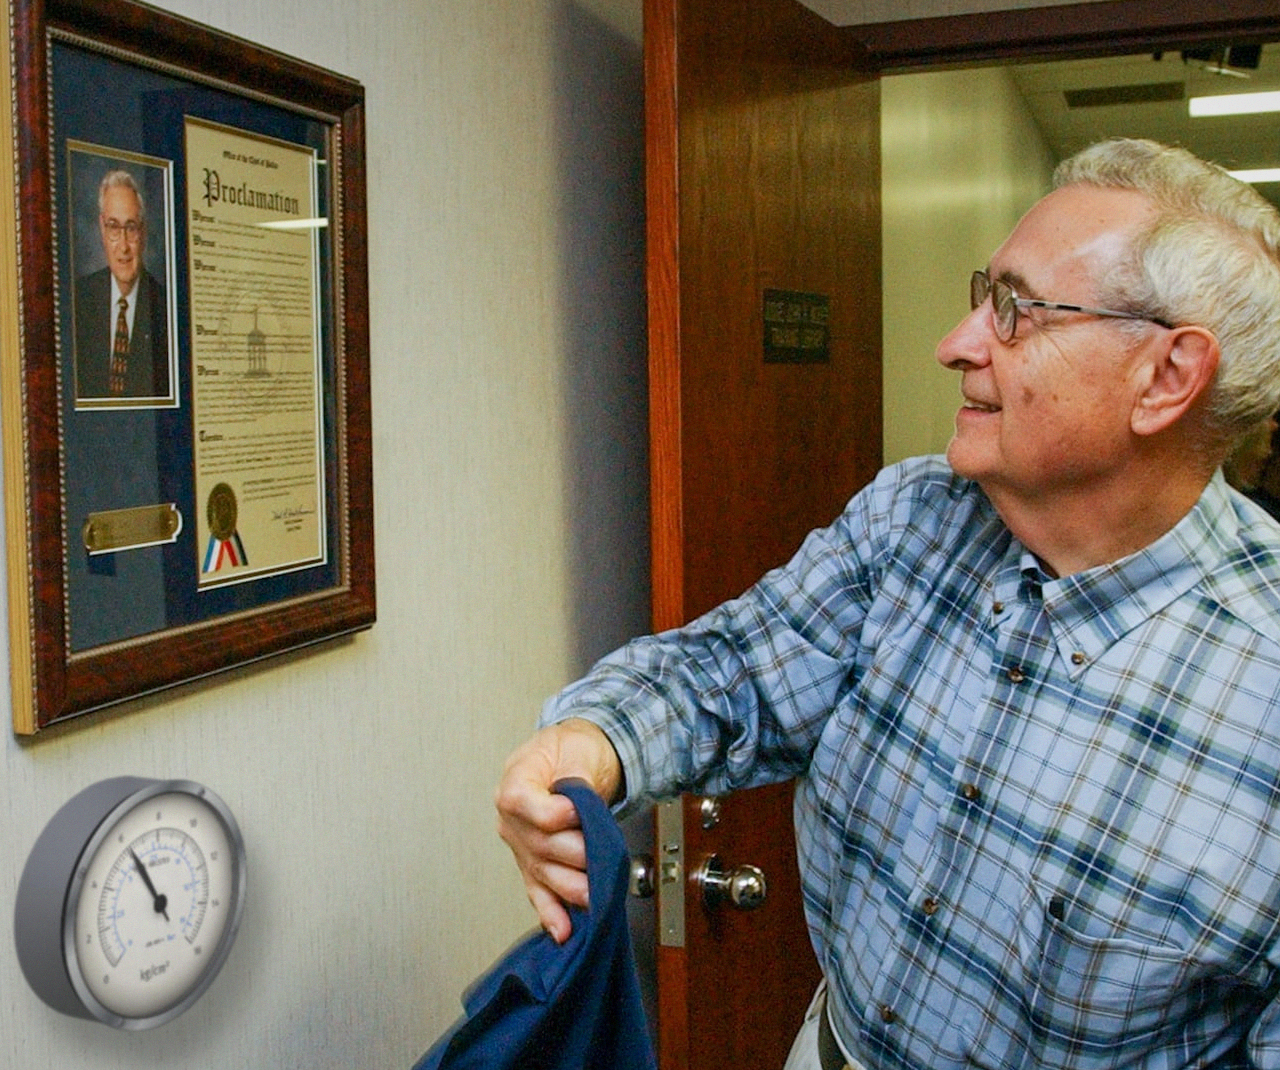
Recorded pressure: 6 kg/cm²
